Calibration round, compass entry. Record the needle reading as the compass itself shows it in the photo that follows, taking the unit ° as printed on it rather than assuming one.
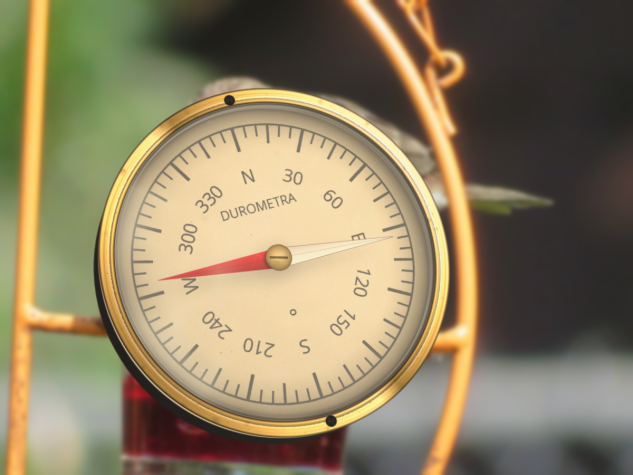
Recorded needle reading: 275 °
